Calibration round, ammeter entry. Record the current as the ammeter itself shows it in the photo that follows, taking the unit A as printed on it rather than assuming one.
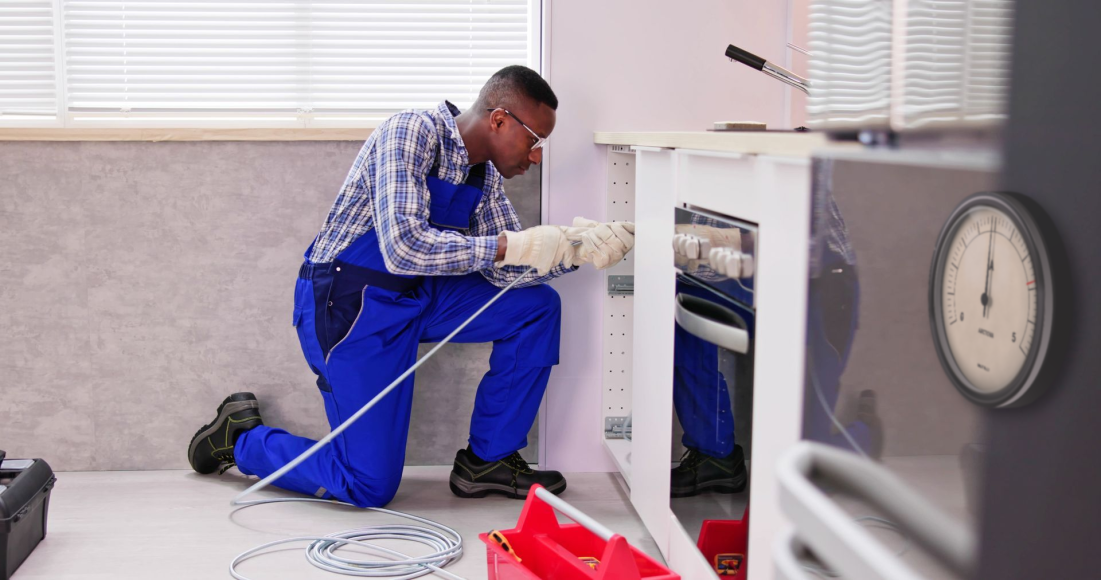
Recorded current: 2.5 A
